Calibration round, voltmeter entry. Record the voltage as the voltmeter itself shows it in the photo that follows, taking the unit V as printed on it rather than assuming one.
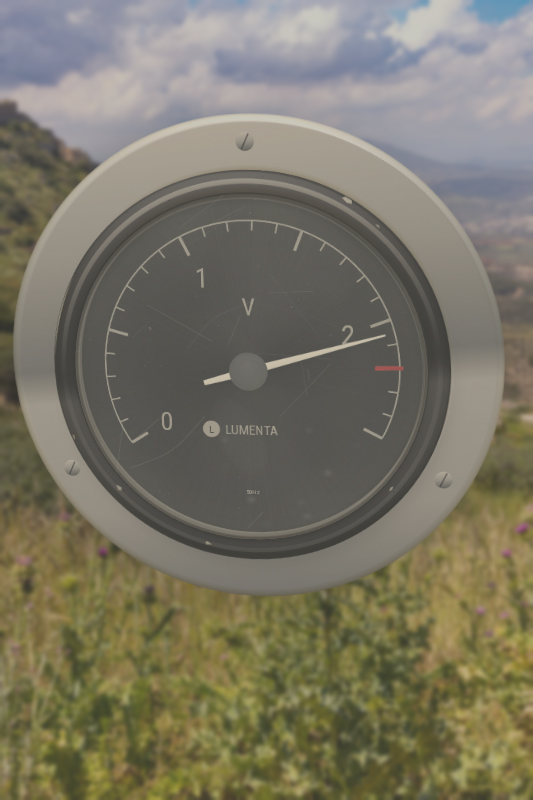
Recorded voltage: 2.05 V
